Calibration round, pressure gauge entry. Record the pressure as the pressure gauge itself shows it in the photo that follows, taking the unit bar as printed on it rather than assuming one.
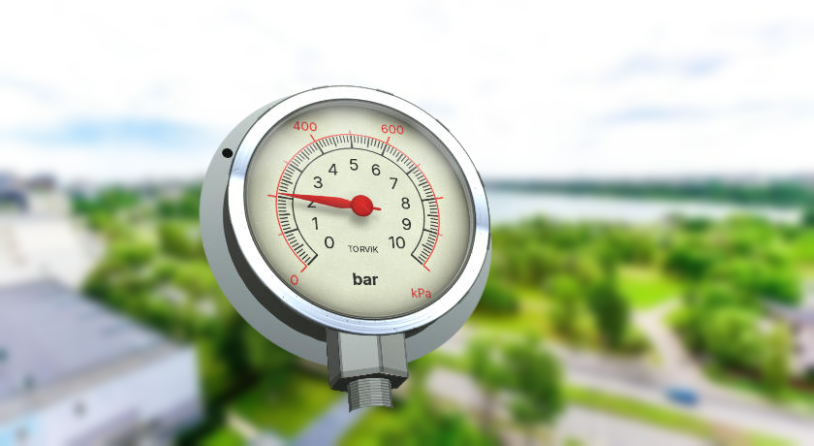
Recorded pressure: 2 bar
